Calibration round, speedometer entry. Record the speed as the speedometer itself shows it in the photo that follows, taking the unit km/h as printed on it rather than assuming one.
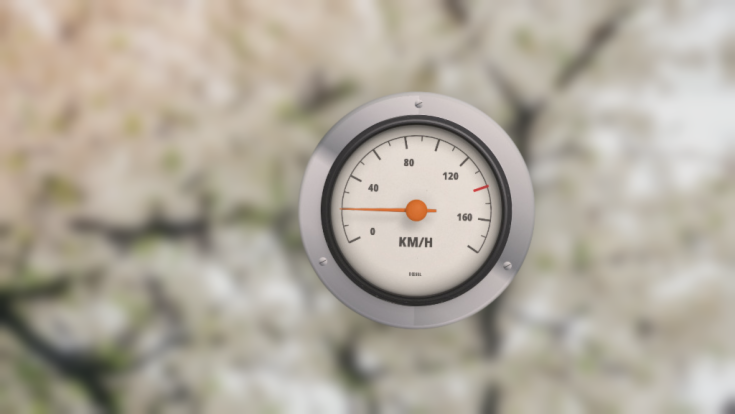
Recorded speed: 20 km/h
